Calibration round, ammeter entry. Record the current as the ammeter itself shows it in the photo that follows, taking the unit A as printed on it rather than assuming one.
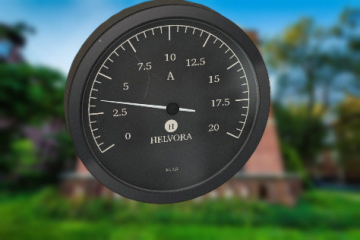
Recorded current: 3.5 A
